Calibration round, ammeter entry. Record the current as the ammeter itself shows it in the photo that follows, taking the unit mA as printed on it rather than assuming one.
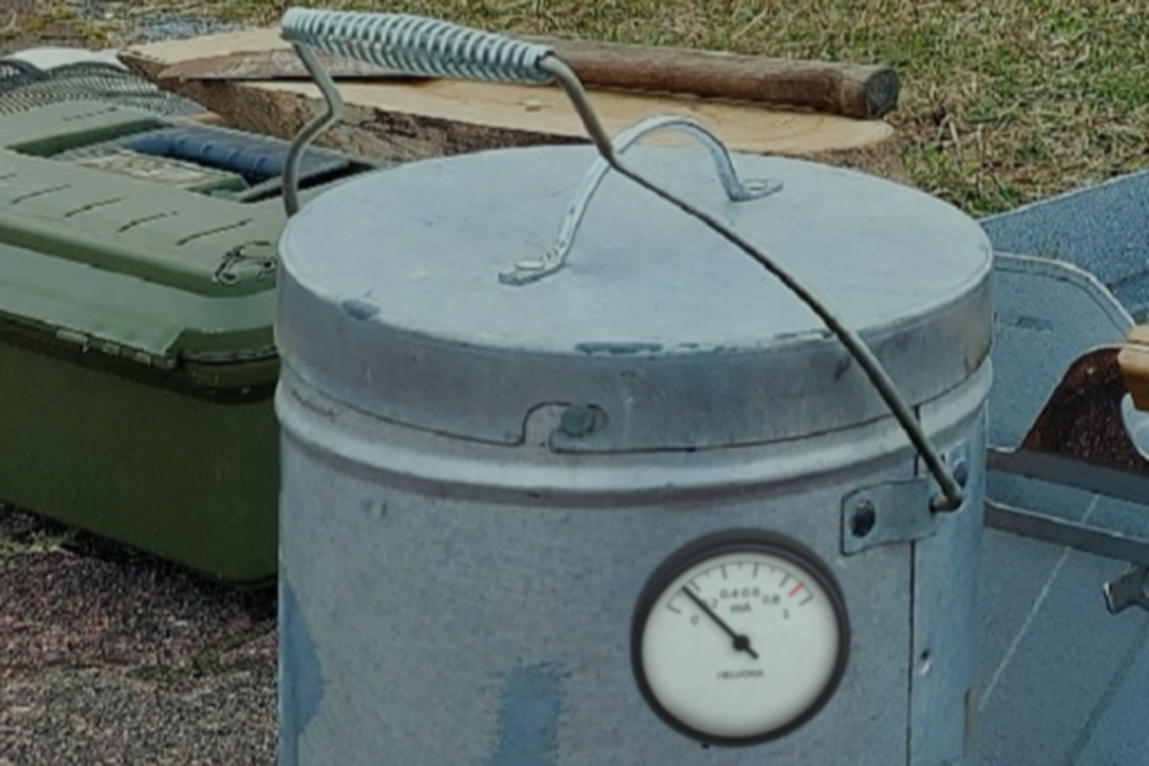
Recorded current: 0.15 mA
